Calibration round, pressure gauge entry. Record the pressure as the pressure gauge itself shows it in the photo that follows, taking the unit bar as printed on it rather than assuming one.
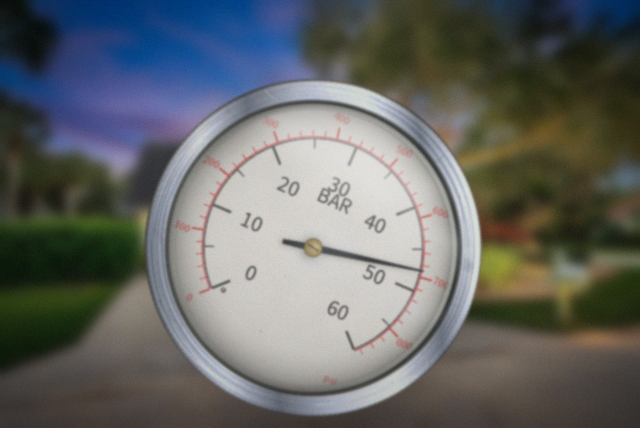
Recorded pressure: 47.5 bar
